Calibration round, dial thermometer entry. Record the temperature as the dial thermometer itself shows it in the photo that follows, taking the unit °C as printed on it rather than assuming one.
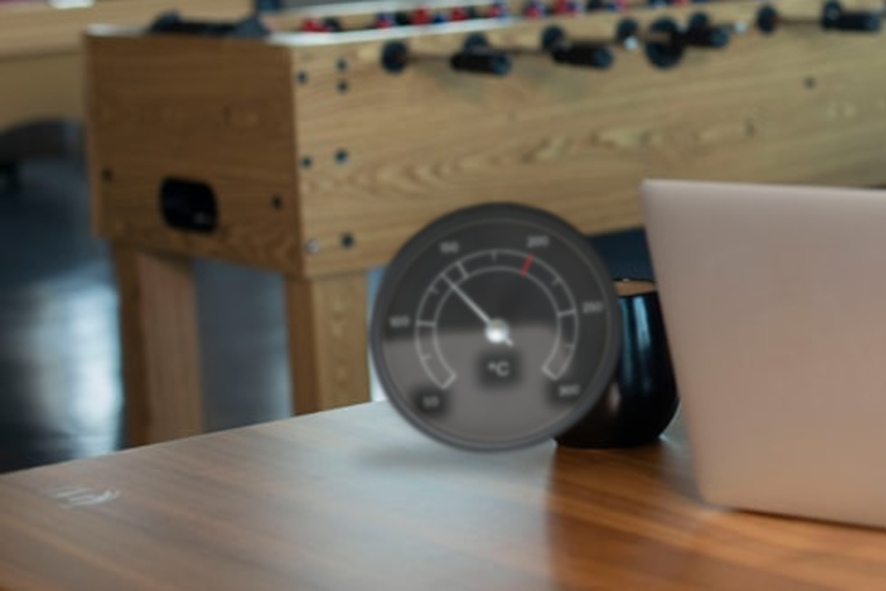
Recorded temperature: 137.5 °C
